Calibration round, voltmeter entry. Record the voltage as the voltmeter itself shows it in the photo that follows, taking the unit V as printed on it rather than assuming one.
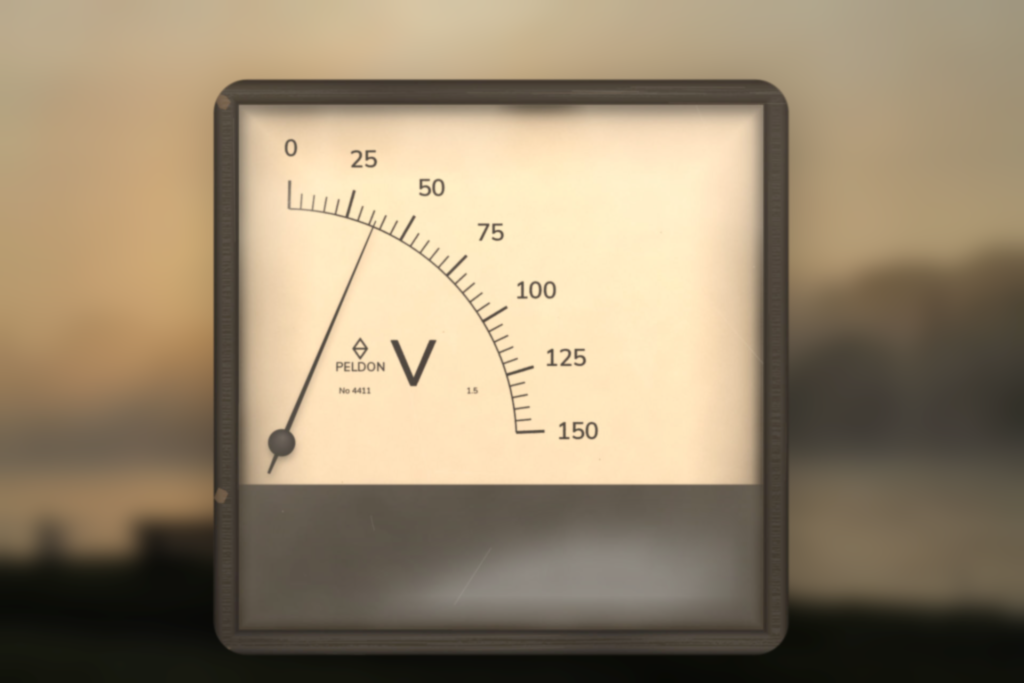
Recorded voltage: 37.5 V
